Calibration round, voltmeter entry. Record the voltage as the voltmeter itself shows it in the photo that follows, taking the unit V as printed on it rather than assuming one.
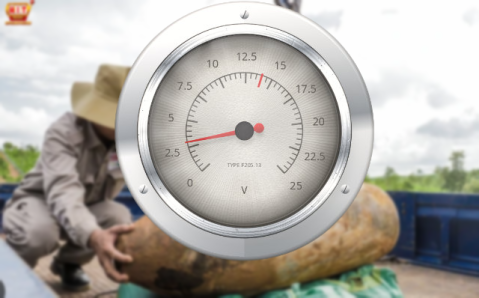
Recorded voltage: 3 V
